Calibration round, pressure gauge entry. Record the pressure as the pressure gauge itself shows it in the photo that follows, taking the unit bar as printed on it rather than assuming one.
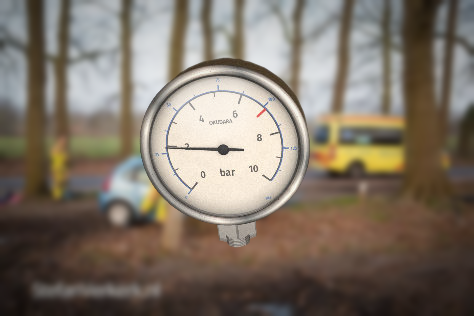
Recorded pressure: 2 bar
